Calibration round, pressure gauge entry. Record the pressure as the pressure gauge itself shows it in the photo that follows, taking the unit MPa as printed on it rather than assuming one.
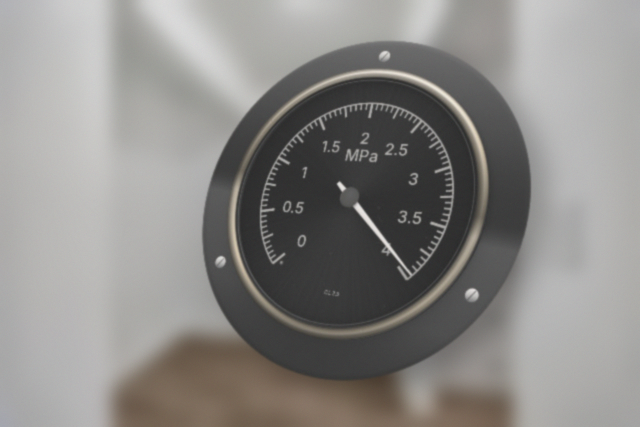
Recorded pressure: 3.95 MPa
